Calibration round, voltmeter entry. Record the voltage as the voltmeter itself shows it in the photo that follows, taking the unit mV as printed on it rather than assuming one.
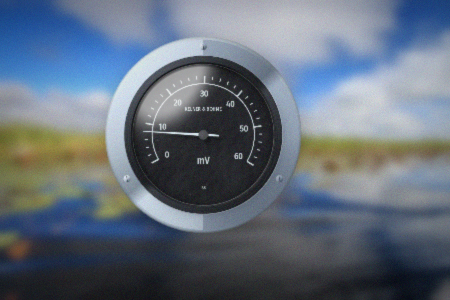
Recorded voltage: 8 mV
